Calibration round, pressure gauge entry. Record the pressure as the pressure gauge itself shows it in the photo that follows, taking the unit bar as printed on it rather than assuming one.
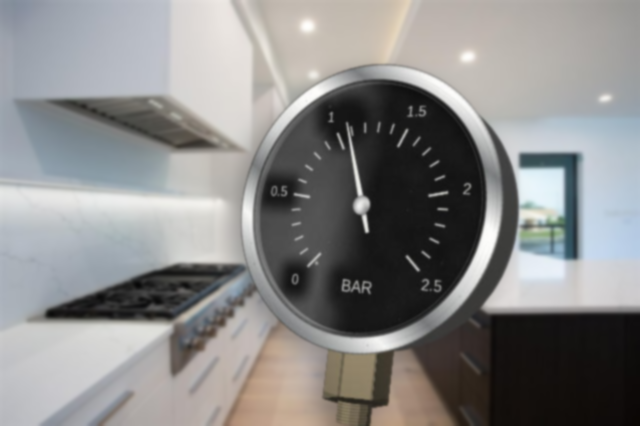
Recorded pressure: 1.1 bar
